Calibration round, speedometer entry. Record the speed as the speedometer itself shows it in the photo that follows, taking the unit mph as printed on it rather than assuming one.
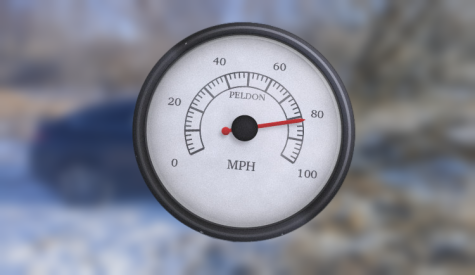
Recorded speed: 82 mph
